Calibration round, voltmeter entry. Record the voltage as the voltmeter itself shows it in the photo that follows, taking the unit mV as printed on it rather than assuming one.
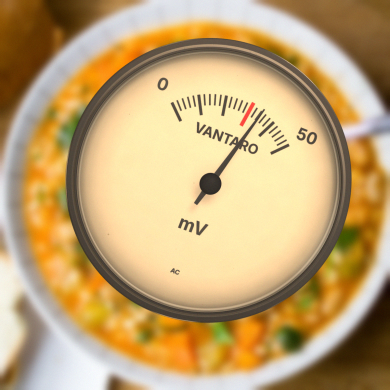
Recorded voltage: 34 mV
